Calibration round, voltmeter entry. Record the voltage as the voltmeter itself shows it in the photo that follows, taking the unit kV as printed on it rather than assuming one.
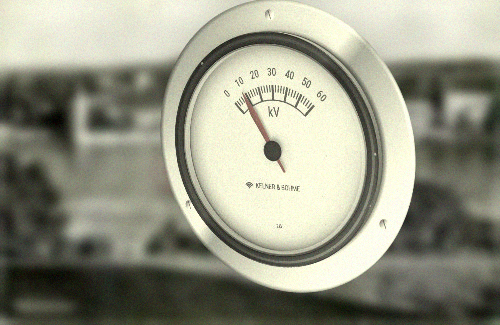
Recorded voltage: 10 kV
